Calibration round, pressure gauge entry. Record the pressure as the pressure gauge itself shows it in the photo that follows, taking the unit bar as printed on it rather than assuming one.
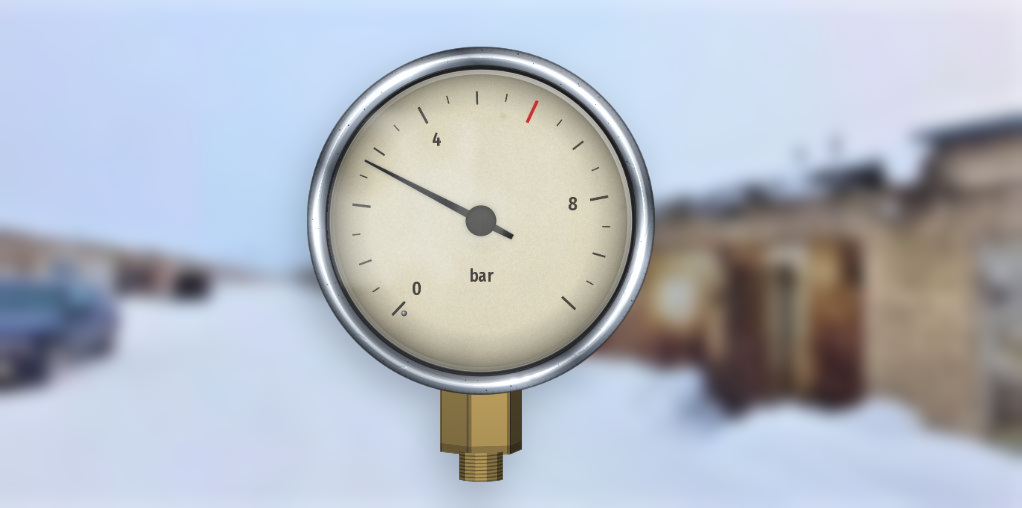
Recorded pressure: 2.75 bar
